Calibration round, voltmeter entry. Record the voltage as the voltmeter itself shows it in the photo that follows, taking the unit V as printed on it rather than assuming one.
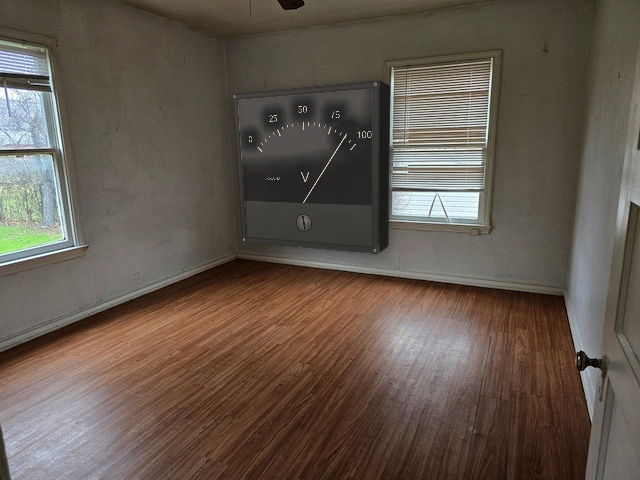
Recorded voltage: 90 V
